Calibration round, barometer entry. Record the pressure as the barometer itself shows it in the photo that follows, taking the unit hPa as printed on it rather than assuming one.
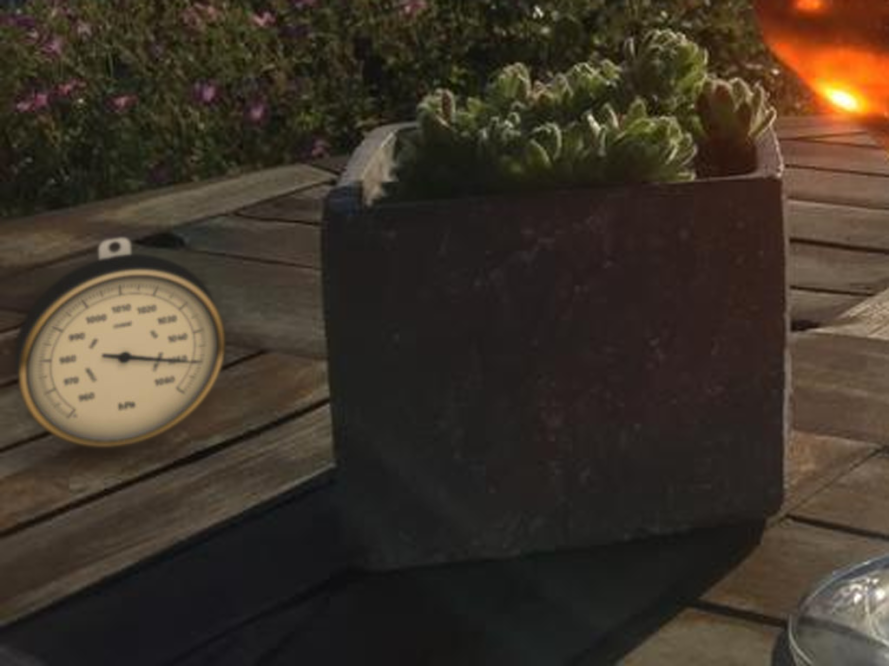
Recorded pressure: 1050 hPa
